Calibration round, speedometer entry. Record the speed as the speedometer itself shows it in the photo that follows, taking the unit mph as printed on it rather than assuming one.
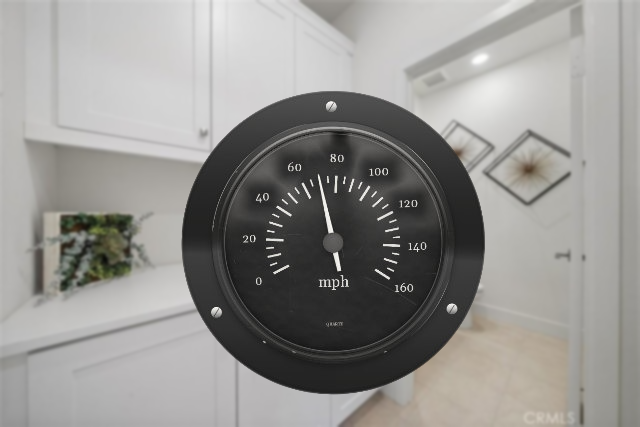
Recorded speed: 70 mph
